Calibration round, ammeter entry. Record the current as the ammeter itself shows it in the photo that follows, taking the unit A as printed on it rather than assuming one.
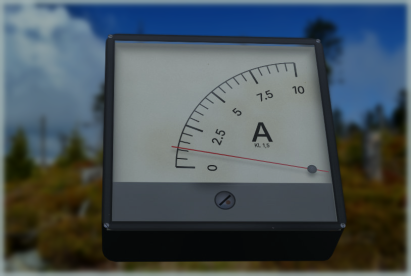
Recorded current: 1 A
